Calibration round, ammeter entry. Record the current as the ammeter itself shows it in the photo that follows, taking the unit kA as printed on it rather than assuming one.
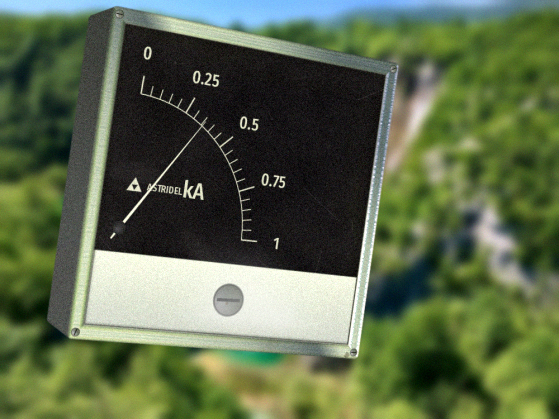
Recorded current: 0.35 kA
